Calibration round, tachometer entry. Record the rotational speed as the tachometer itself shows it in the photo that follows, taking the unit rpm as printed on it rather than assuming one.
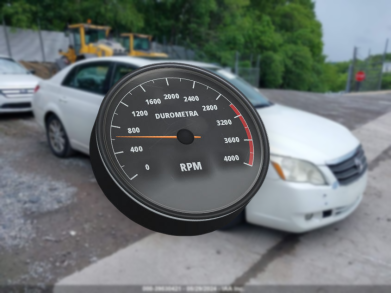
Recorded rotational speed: 600 rpm
